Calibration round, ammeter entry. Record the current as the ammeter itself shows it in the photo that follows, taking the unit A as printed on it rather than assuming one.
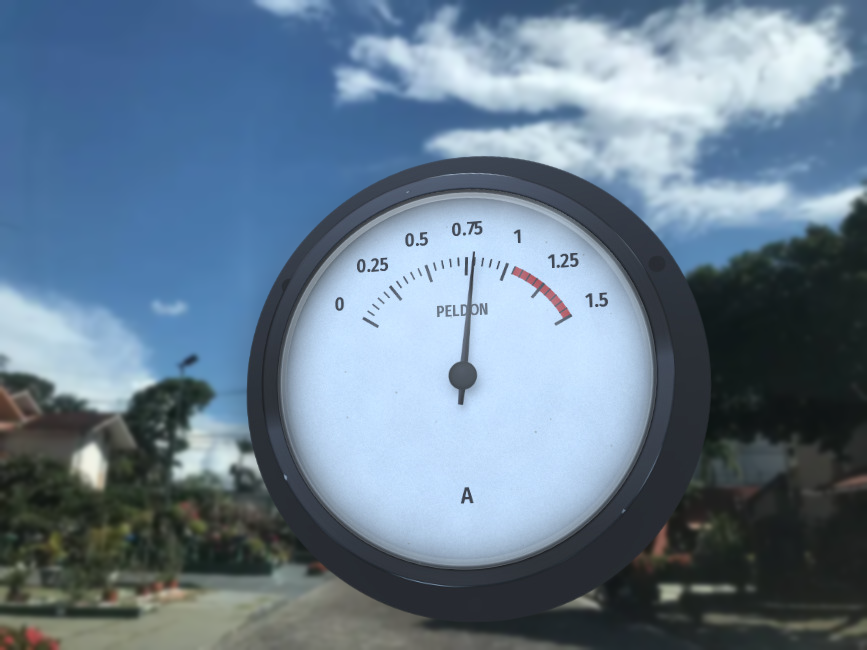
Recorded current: 0.8 A
